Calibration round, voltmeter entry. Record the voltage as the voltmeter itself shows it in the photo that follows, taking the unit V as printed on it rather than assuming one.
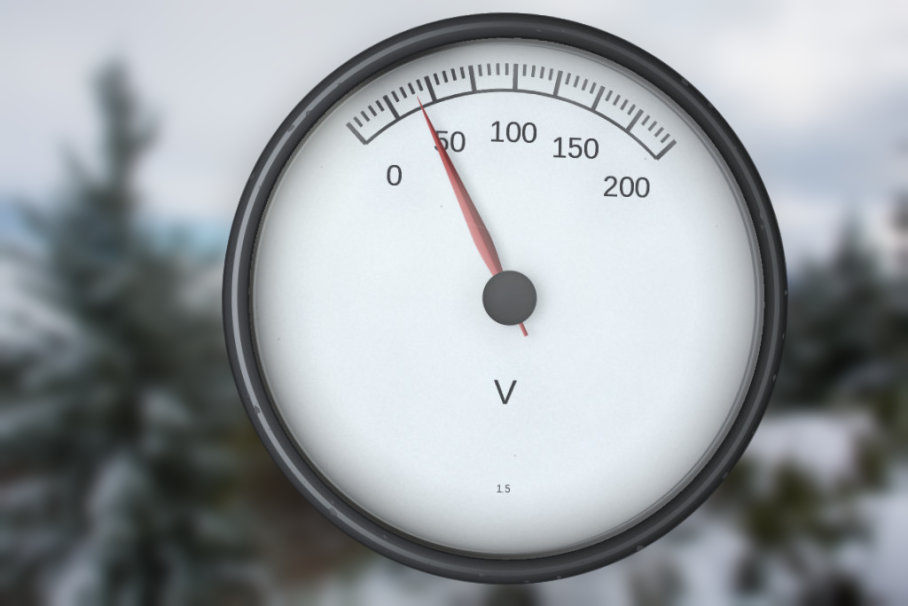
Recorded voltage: 40 V
